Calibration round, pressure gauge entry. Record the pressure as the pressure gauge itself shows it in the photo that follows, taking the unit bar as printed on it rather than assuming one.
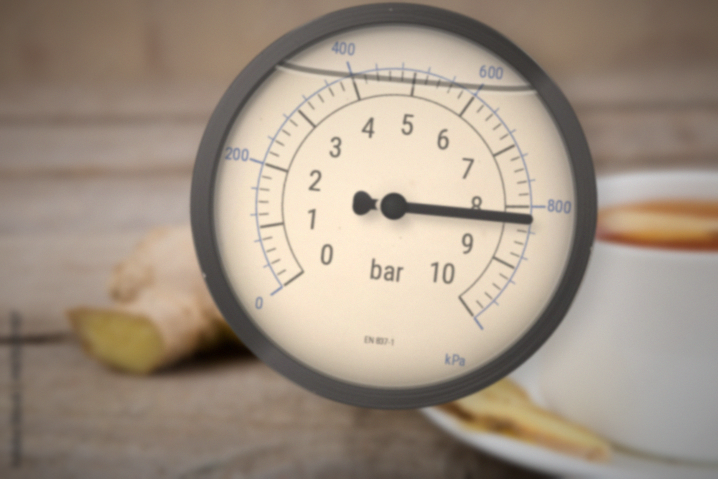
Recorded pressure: 8.2 bar
